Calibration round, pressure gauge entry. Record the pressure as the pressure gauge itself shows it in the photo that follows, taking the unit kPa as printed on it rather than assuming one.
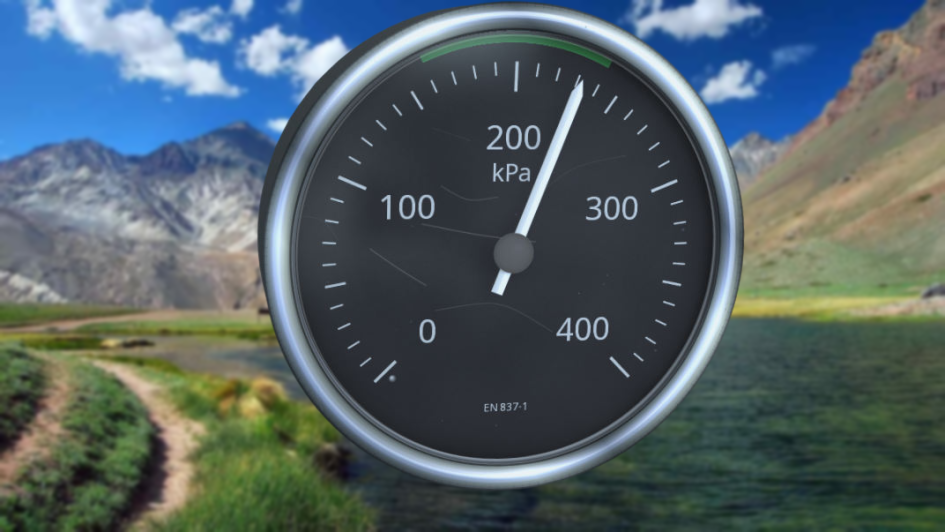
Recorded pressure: 230 kPa
